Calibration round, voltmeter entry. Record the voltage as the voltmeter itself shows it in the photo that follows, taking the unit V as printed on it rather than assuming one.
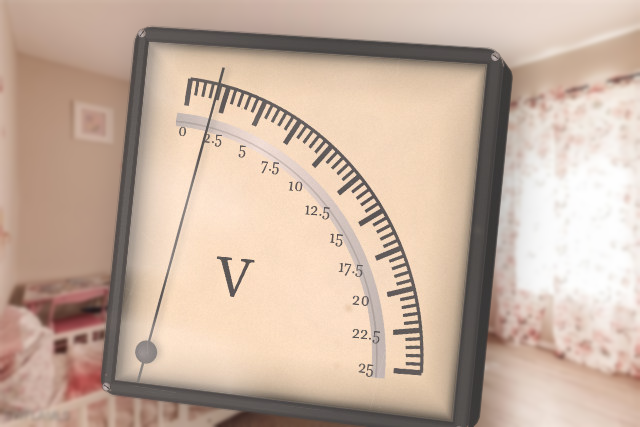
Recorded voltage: 2 V
